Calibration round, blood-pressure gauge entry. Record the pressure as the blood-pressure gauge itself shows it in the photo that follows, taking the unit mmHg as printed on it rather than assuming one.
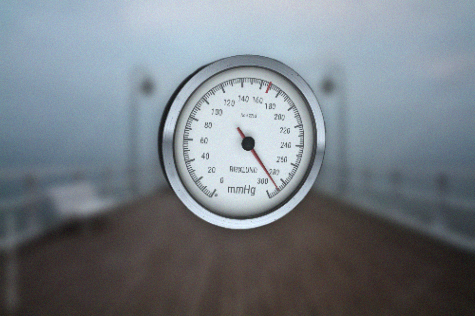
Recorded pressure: 290 mmHg
